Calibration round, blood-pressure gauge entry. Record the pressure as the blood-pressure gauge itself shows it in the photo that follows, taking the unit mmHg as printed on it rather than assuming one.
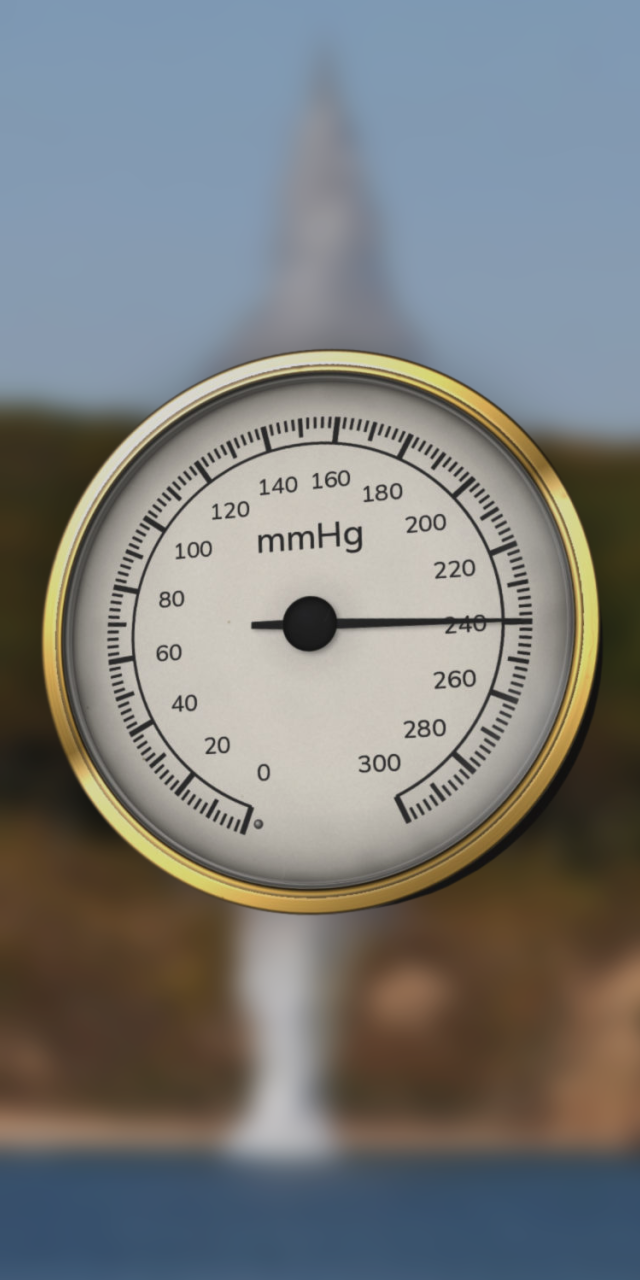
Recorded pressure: 240 mmHg
